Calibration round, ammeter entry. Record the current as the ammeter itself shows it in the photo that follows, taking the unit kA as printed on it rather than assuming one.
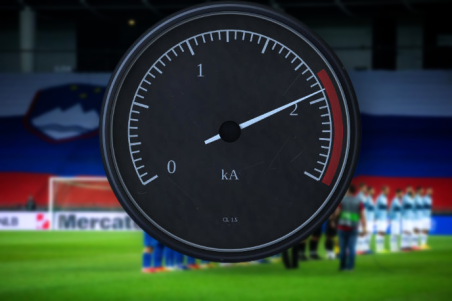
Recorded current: 1.95 kA
